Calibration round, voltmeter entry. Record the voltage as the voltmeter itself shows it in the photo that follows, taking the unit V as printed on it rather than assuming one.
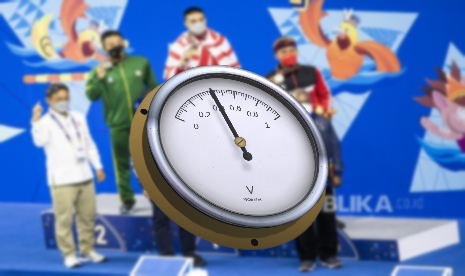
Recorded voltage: 0.4 V
